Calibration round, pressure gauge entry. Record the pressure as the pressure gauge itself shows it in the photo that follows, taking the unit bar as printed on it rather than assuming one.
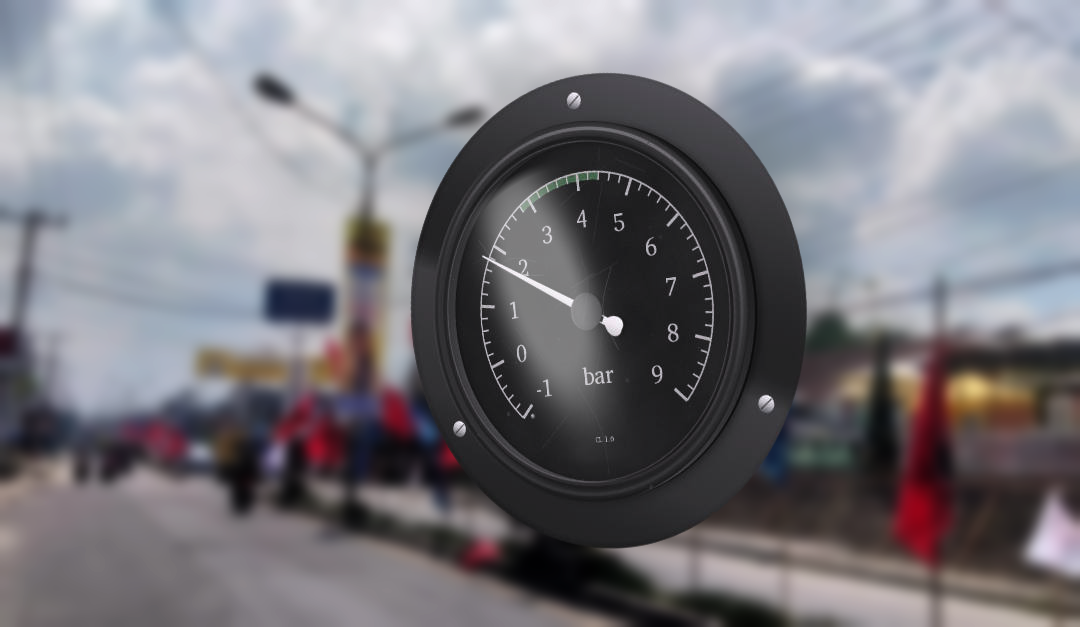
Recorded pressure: 1.8 bar
